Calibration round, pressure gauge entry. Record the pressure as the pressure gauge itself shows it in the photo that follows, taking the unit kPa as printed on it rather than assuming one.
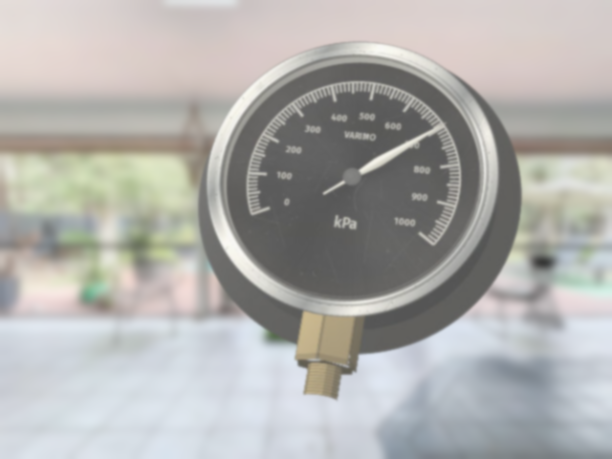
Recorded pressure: 700 kPa
